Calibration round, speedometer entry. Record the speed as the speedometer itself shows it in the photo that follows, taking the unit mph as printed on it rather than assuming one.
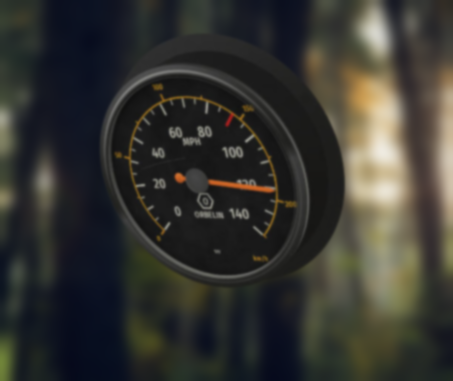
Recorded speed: 120 mph
